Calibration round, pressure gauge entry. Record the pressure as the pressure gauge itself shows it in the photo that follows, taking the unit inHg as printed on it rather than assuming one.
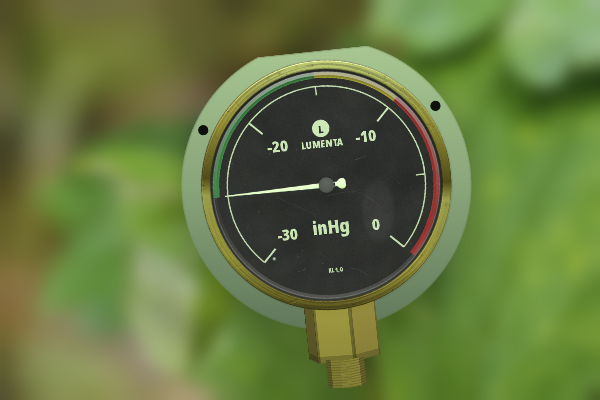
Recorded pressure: -25 inHg
